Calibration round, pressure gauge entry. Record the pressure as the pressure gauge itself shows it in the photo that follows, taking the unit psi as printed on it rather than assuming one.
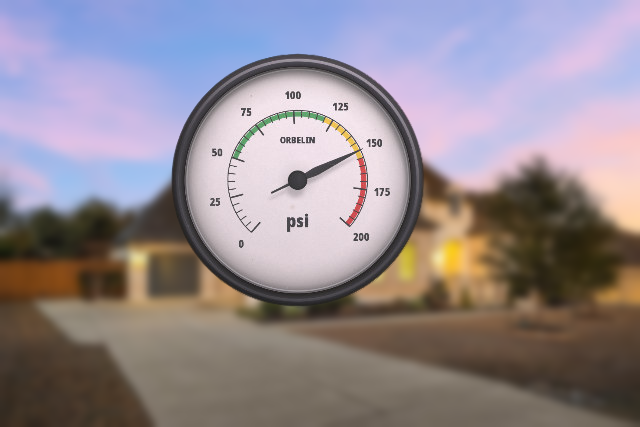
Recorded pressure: 150 psi
